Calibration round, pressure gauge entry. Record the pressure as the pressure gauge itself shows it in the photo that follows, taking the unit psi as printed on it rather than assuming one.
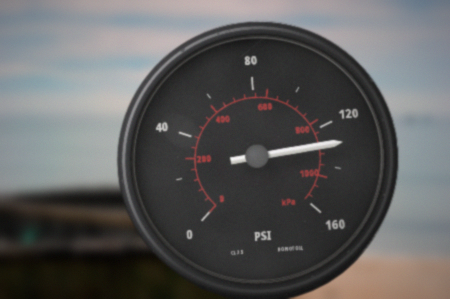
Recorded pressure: 130 psi
